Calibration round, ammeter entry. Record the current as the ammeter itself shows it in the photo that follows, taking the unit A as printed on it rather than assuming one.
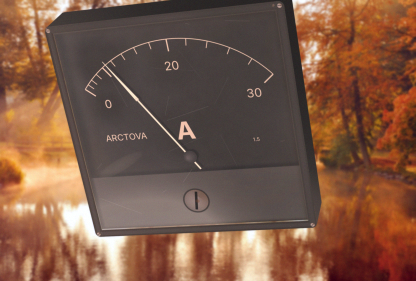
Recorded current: 11 A
